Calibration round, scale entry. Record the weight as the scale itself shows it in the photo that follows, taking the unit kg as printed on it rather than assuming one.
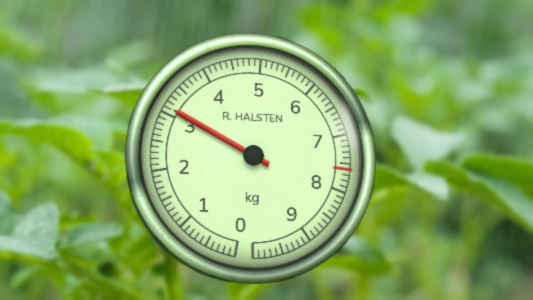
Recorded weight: 3.1 kg
